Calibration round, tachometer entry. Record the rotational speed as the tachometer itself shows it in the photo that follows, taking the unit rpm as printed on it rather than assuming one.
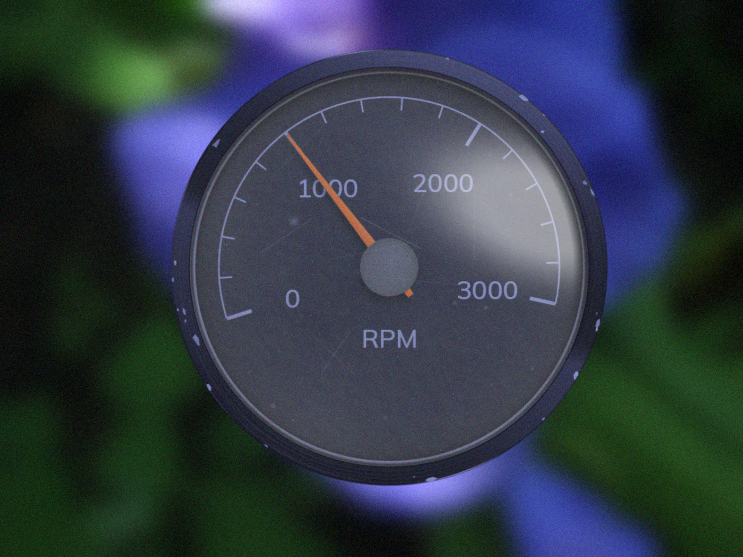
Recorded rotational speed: 1000 rpm
